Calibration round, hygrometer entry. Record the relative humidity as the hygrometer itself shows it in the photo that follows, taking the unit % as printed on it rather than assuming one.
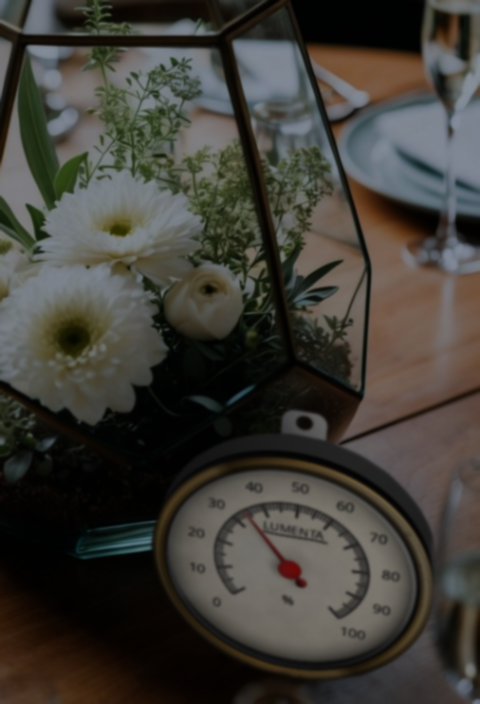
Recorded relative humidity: 35 %
